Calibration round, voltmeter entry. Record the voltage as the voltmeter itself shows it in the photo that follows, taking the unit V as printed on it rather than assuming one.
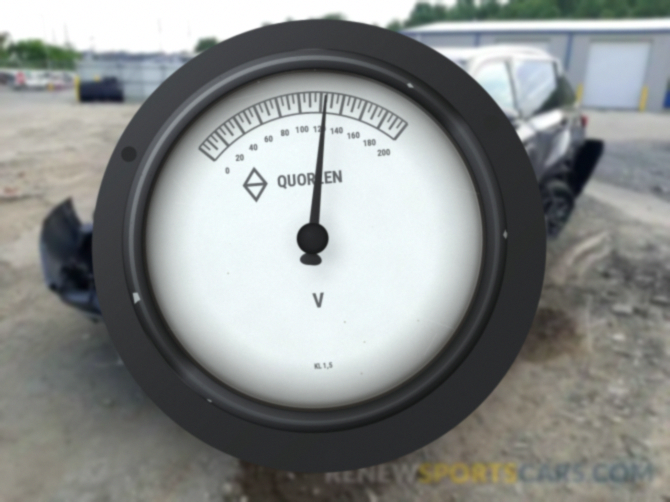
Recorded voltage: 125 V
